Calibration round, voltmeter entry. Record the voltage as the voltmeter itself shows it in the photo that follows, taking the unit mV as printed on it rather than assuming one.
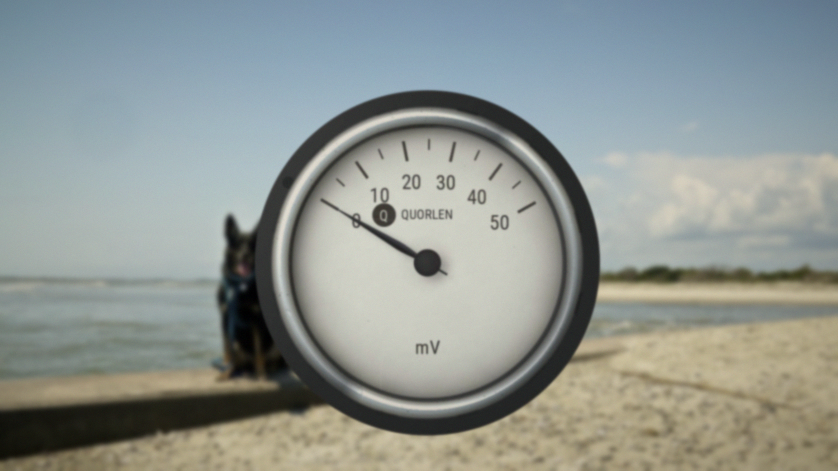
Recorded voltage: 0 mV
